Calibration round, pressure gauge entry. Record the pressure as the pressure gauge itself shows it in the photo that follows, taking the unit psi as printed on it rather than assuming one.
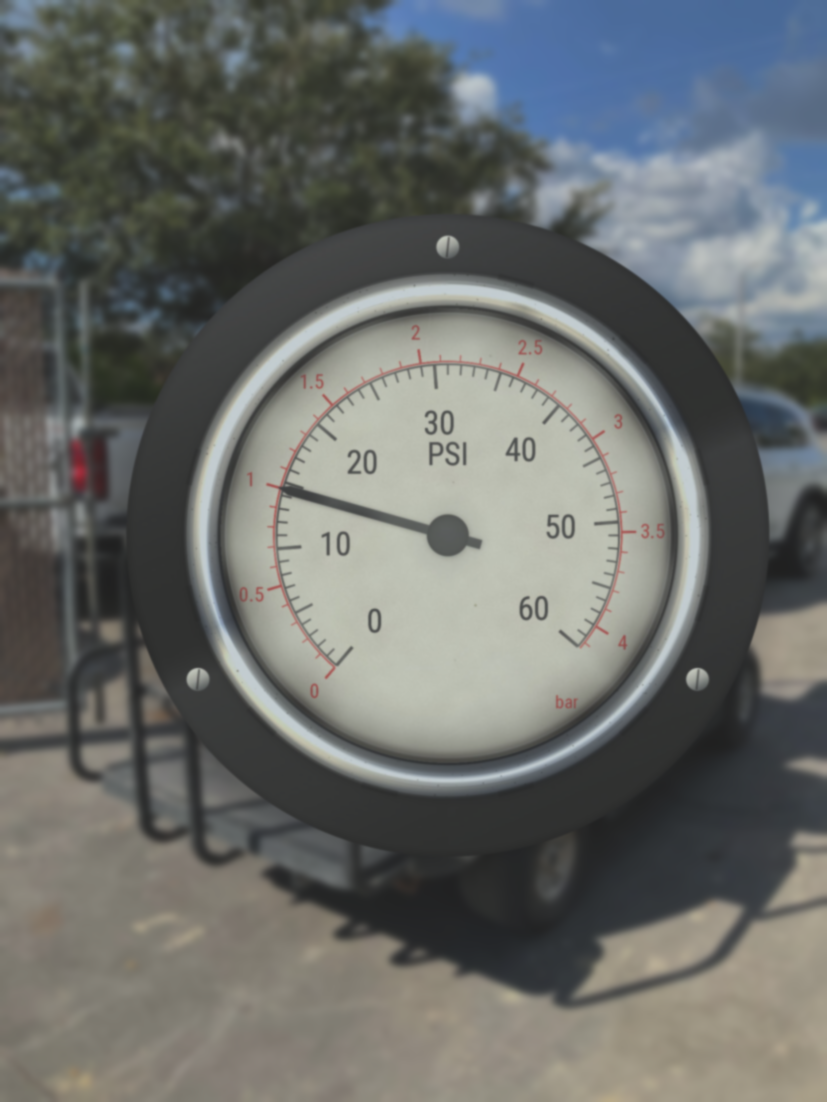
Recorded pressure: 14.5 psi
